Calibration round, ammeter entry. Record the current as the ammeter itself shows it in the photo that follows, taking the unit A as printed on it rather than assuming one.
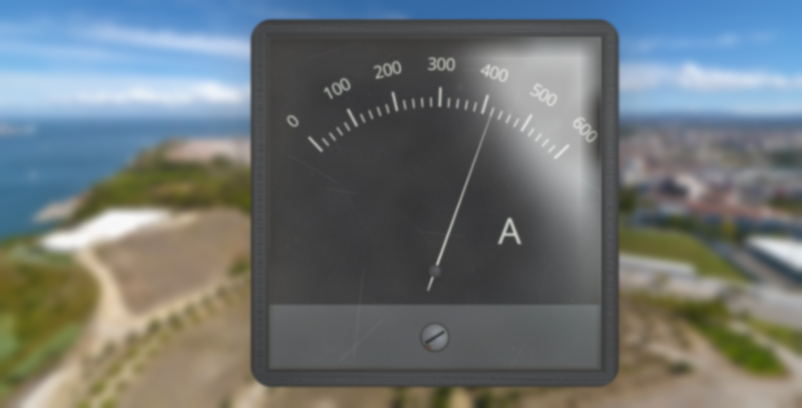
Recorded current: 420 A
